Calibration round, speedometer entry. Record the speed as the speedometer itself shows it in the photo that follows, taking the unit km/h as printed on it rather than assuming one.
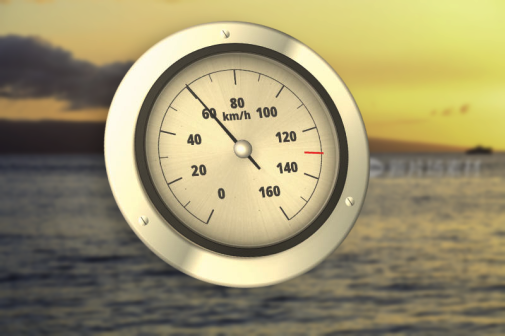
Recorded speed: 60 km/h
